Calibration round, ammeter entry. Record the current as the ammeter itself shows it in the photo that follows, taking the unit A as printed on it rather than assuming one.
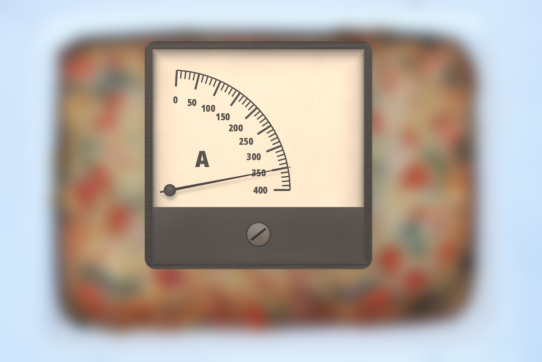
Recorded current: 350 A
